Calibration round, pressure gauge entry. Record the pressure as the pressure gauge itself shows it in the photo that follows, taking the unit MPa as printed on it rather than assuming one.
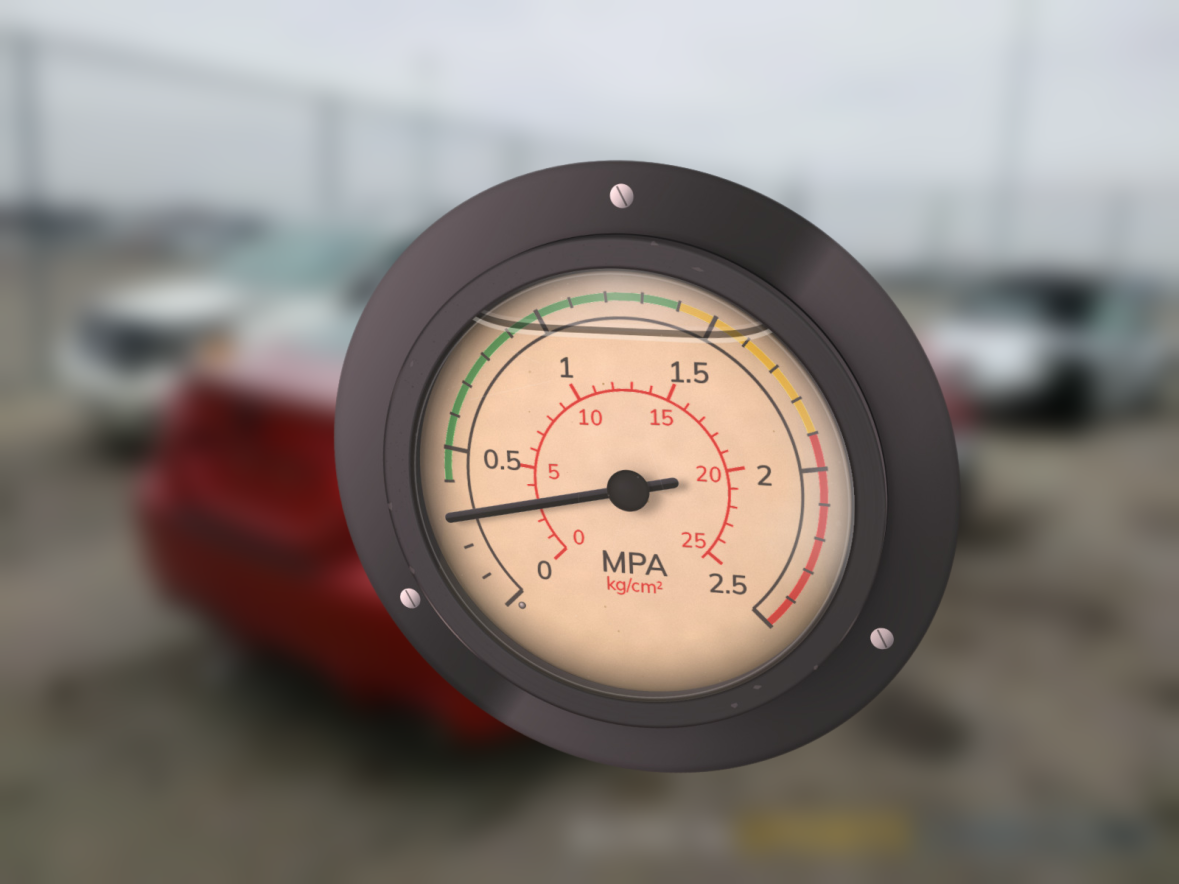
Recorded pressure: 0.3 MPa
